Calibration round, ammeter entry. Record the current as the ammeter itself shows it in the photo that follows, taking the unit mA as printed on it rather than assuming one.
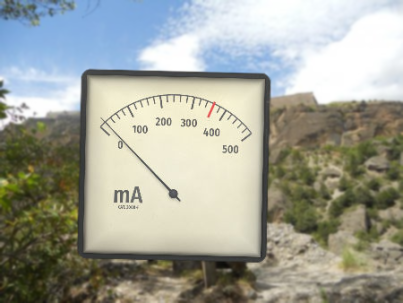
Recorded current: 20 mA
